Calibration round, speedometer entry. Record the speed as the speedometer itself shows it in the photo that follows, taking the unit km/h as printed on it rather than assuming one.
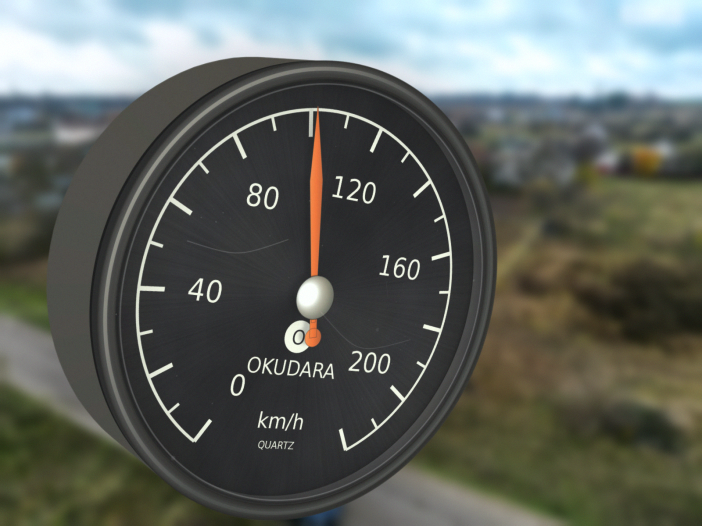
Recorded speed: 100 km/h
